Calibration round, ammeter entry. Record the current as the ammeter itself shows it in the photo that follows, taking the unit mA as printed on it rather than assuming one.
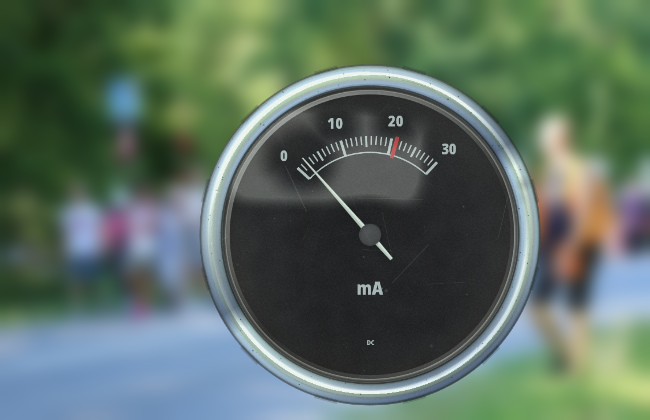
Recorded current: 2 mA
